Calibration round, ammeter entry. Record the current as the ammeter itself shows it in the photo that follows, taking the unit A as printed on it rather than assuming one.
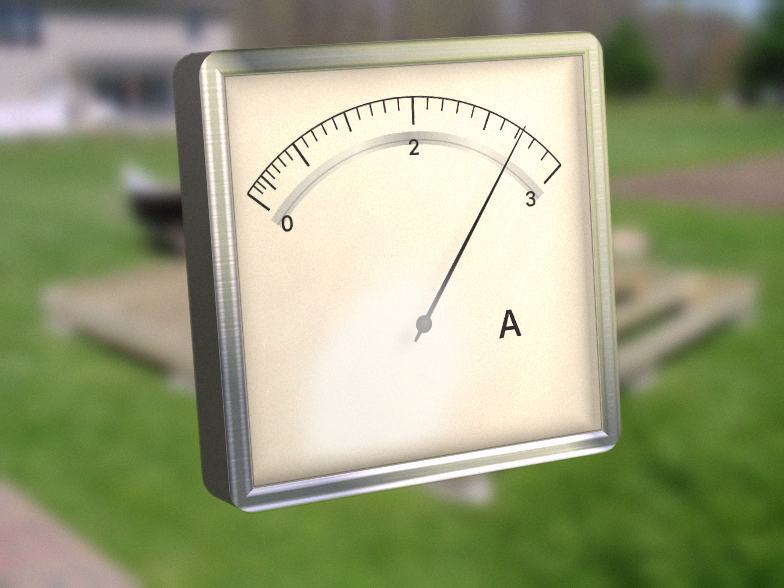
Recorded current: 2.7 A
